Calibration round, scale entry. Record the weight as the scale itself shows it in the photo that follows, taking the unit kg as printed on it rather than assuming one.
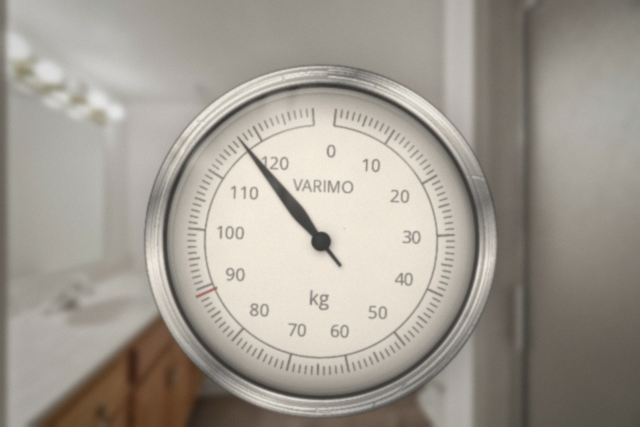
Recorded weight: 117 kg
